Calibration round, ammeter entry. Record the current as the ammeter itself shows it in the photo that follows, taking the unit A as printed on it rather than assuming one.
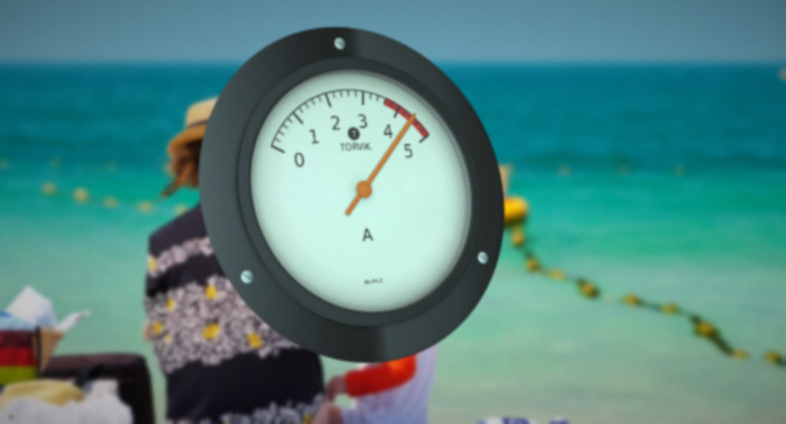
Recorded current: 4.4 A
